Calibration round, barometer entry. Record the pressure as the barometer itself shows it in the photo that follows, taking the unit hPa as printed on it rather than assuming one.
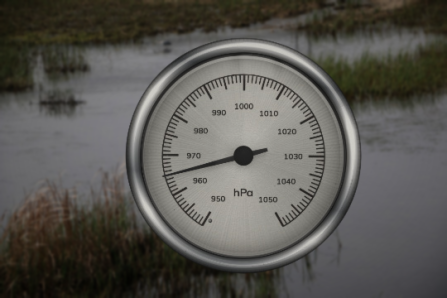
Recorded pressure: 965 hPa
